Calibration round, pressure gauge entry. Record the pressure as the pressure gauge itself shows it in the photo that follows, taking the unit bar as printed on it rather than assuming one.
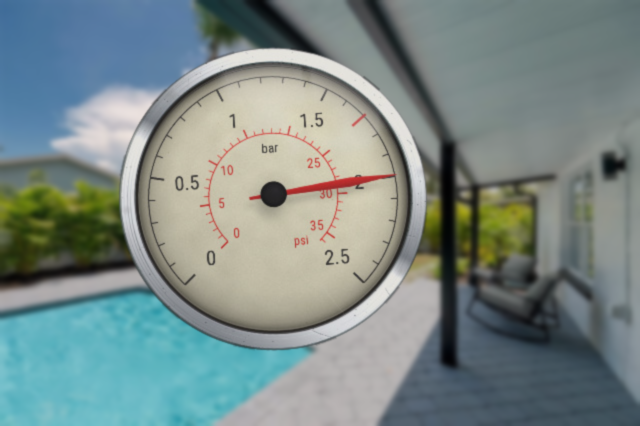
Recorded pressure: 2 bar
